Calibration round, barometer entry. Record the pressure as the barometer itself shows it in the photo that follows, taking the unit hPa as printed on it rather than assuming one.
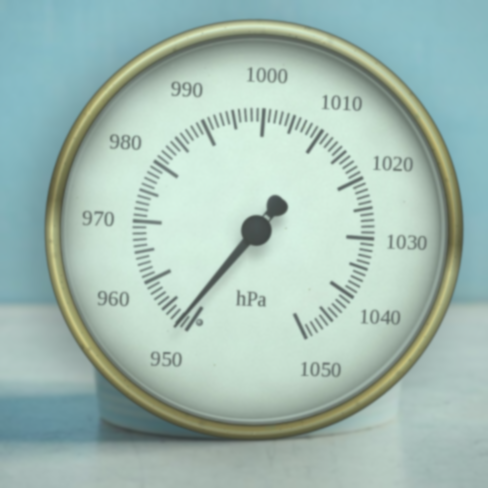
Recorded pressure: 952 hPa
